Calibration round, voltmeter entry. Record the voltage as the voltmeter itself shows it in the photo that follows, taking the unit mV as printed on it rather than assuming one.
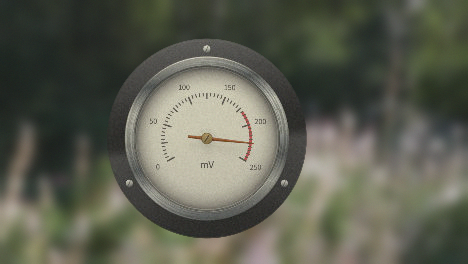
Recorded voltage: 225 mV
